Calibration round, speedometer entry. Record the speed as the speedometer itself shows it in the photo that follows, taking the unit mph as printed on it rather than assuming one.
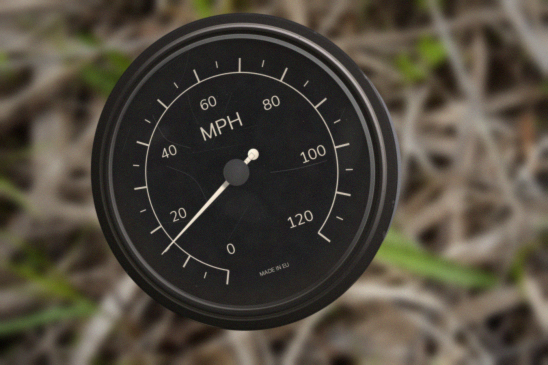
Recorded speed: 15 mph
